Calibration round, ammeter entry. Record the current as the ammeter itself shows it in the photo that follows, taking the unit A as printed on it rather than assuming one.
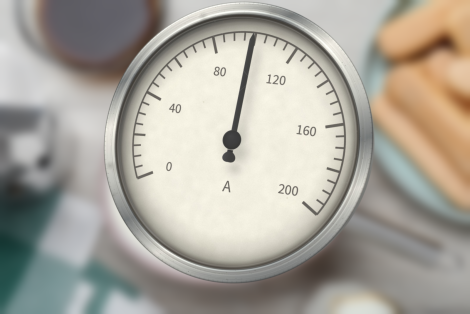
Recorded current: 100 A
